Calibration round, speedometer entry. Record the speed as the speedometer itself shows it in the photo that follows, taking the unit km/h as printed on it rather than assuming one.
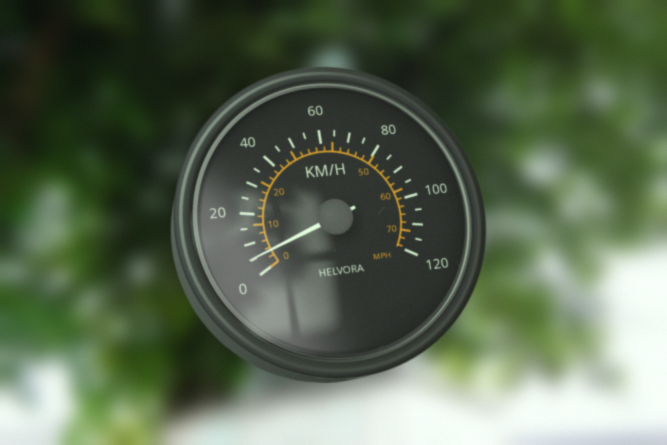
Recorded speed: 5 km/h
